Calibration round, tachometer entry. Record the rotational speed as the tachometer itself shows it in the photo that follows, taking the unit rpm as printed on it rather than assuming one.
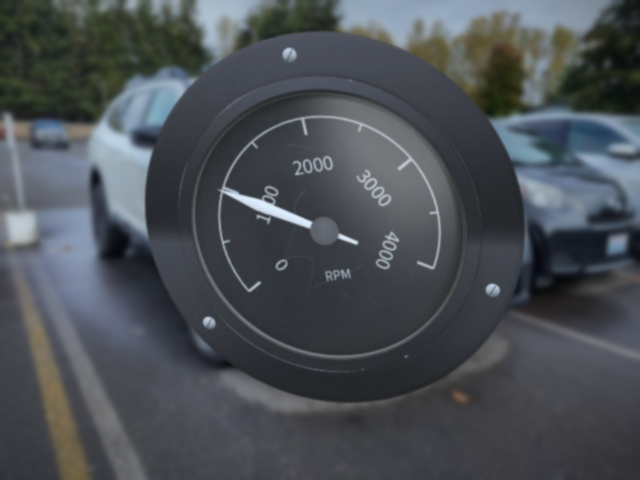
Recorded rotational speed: 1000 rpm
